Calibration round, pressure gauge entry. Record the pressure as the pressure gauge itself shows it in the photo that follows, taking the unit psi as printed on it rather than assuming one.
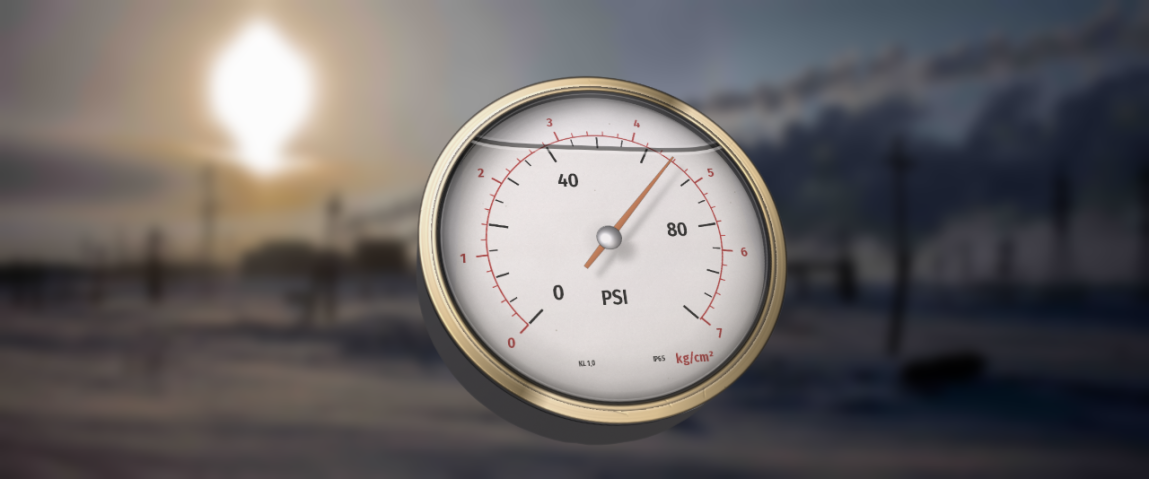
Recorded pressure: 65 psi
